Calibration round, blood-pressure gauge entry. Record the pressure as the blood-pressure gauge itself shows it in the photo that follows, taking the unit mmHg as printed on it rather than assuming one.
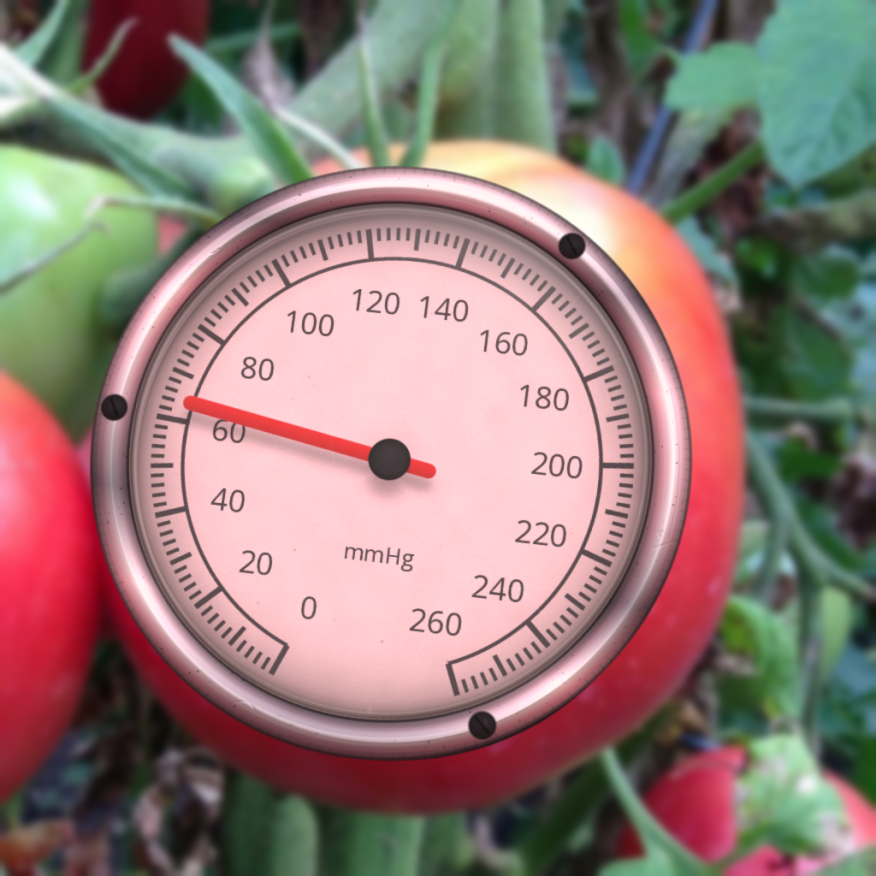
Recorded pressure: 64 mmHg
